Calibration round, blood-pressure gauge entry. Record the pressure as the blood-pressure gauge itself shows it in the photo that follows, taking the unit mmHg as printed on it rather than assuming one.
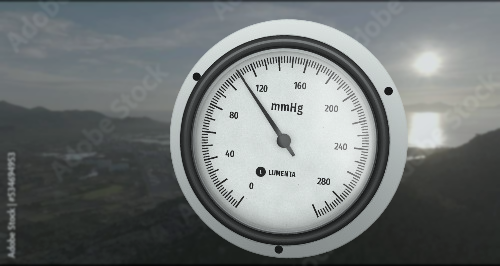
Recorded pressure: 110 mmHg
